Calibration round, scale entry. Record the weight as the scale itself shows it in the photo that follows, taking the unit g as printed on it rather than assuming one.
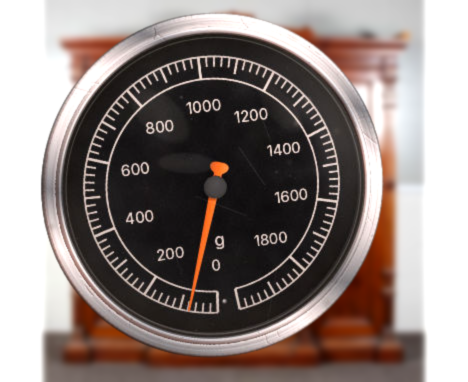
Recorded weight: 80 g
